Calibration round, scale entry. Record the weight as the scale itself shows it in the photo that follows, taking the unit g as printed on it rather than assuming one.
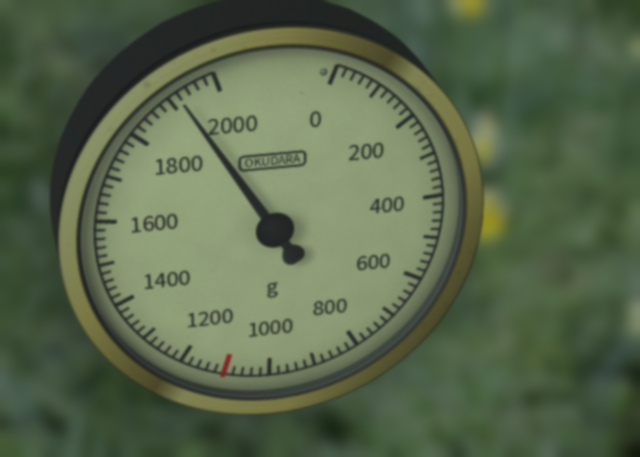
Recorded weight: 1920 g
